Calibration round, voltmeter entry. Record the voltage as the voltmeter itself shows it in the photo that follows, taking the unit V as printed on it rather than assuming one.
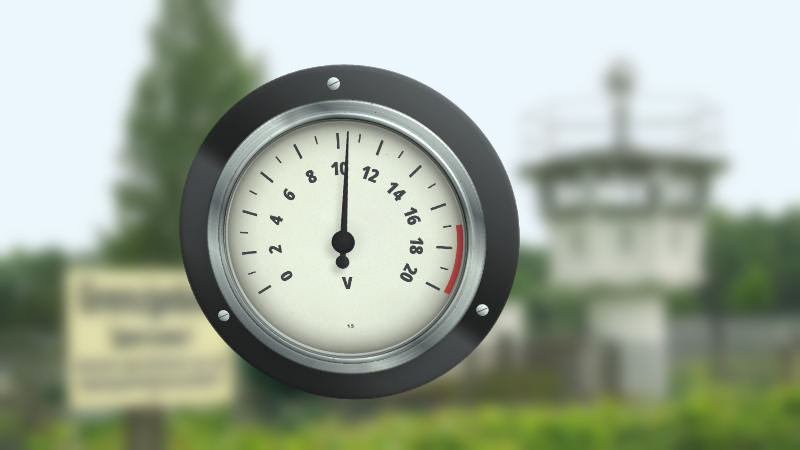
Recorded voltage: 10.5 V
